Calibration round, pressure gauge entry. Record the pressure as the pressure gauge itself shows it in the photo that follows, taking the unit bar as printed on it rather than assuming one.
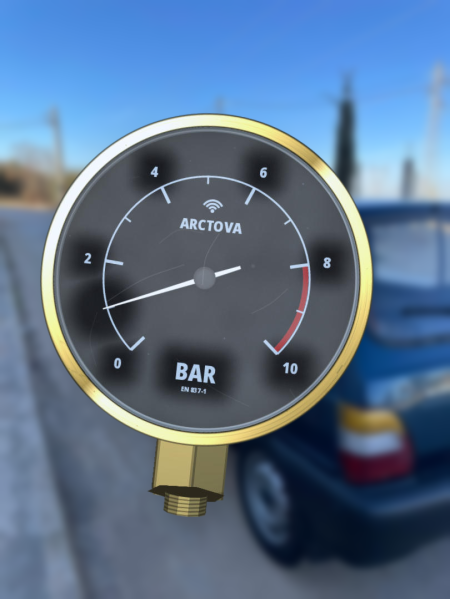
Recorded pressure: 1 bar
